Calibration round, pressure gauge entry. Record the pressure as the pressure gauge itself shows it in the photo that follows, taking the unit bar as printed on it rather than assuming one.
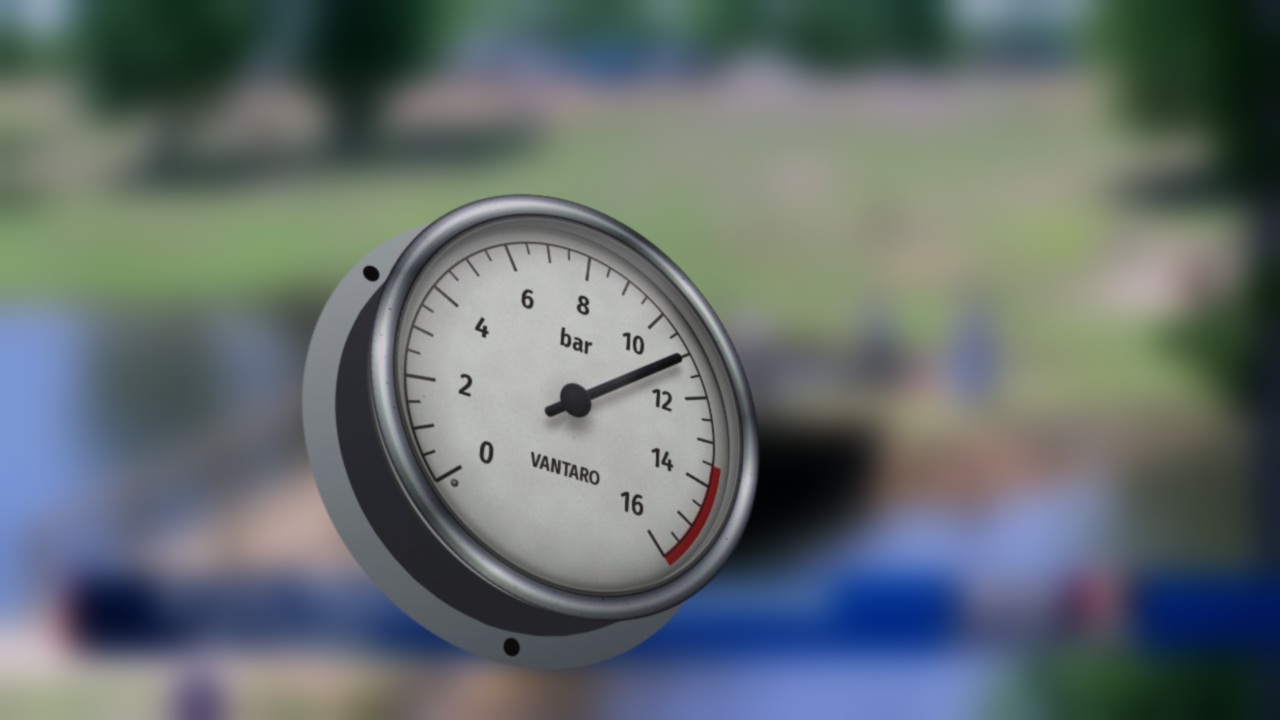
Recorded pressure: 11 bar
